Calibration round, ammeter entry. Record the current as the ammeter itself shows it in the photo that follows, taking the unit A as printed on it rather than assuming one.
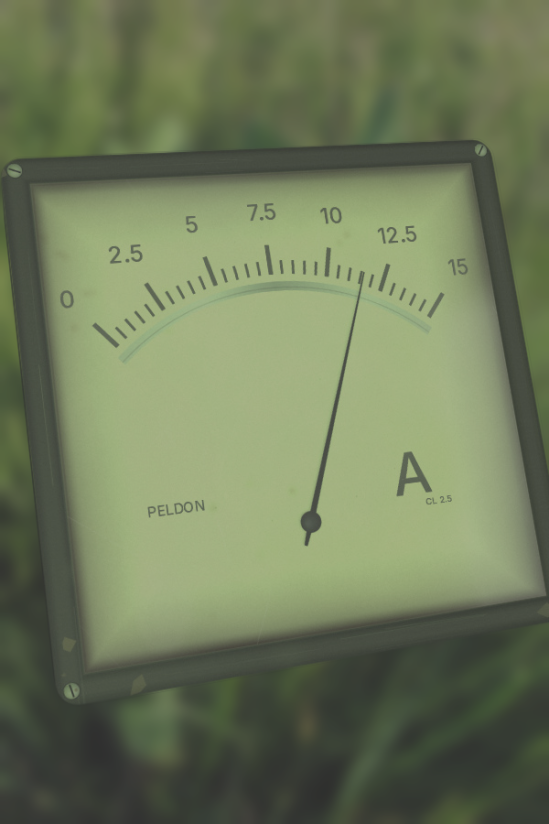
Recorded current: 11.5 A
